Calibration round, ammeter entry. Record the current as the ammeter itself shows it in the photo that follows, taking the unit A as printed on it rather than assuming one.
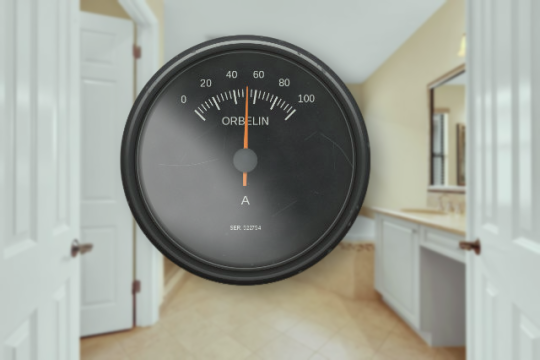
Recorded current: 52 A
